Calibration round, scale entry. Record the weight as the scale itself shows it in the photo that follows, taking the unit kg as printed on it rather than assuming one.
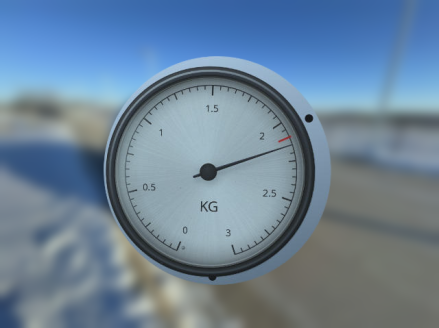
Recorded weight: 2.15 kg
